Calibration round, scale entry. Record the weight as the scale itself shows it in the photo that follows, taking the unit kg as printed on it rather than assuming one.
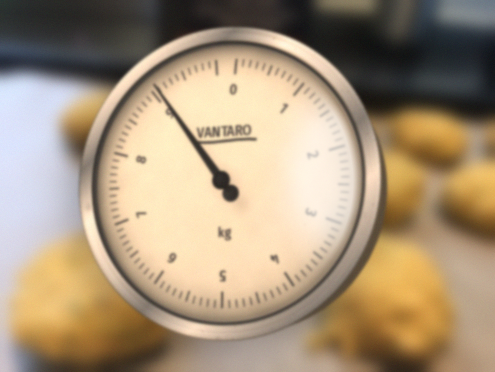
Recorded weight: 9.1 kg
